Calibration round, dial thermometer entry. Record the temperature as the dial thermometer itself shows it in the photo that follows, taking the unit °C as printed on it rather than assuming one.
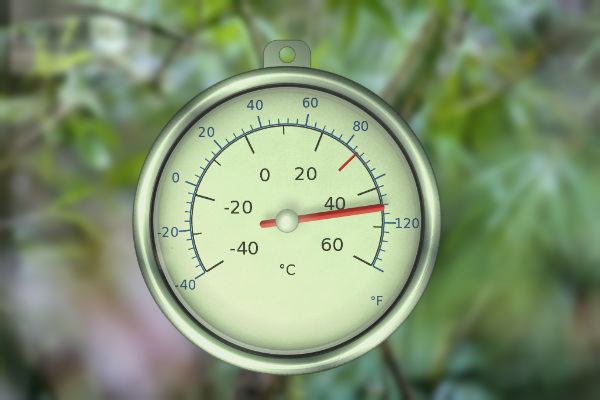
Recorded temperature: 45 °C
